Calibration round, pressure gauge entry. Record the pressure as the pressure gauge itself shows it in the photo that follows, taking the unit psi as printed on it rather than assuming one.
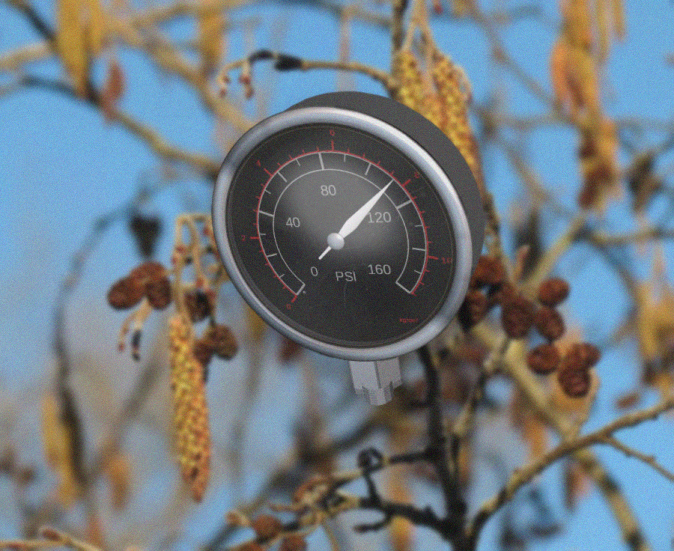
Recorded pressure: 110 psi
